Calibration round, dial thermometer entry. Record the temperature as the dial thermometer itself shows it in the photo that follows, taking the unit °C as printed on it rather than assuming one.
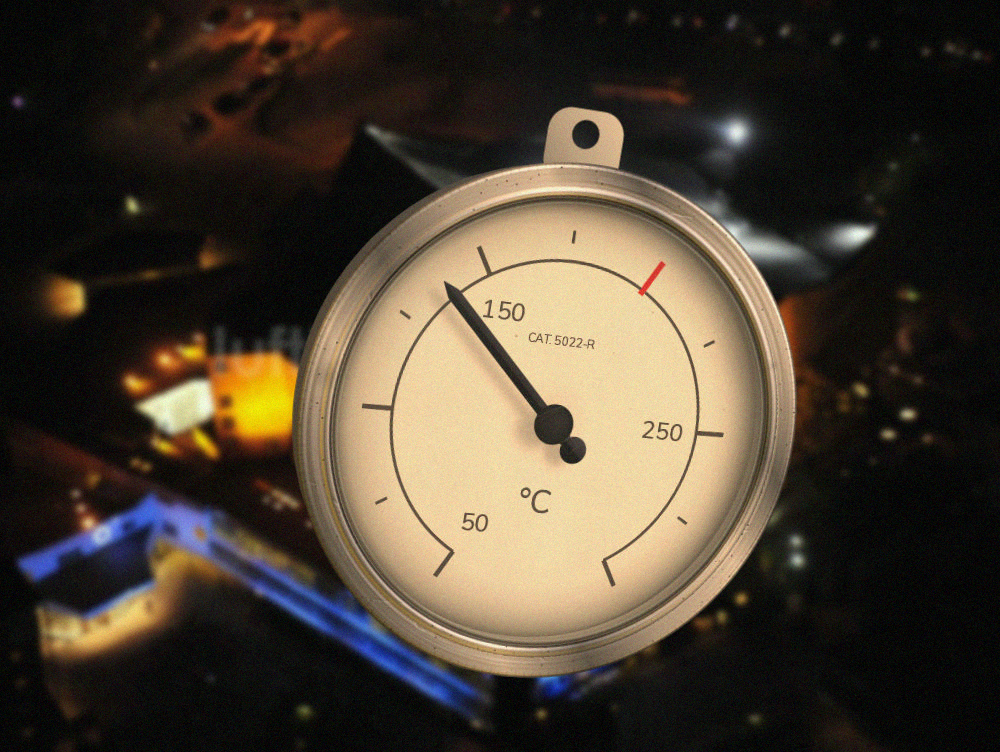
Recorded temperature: 137.5 °C
